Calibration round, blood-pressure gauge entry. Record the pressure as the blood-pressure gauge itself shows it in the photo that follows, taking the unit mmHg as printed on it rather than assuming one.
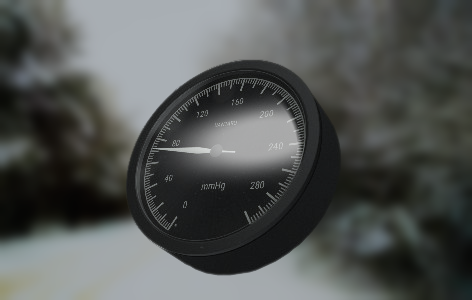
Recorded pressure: 70 mmHg
